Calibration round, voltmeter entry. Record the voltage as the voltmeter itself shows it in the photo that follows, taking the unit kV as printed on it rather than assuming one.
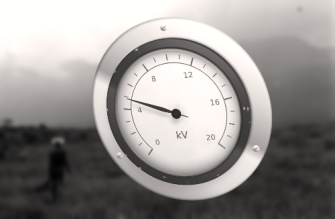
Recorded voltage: 5 kV
